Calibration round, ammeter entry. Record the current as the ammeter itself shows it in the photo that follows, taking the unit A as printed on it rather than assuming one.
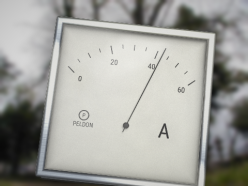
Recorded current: 42.5 A
